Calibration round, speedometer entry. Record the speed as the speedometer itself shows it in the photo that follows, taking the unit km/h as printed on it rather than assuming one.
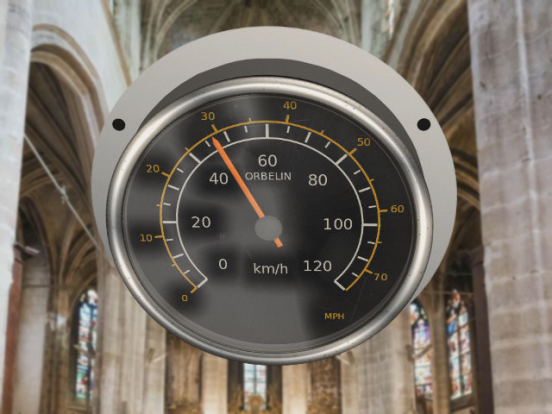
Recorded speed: 47.5 km/h
